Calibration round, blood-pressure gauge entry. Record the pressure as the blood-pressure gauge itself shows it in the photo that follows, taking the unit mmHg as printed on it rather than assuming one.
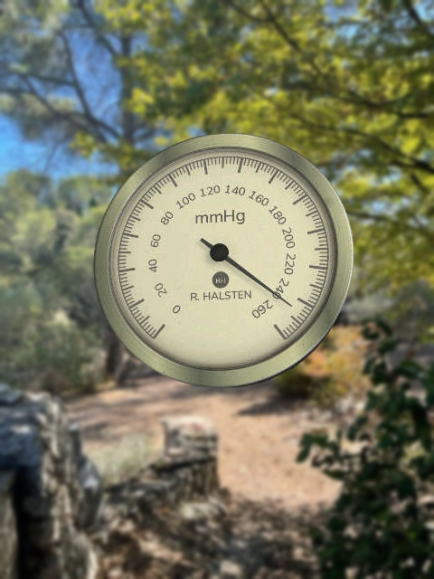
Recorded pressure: 246 mmHg
